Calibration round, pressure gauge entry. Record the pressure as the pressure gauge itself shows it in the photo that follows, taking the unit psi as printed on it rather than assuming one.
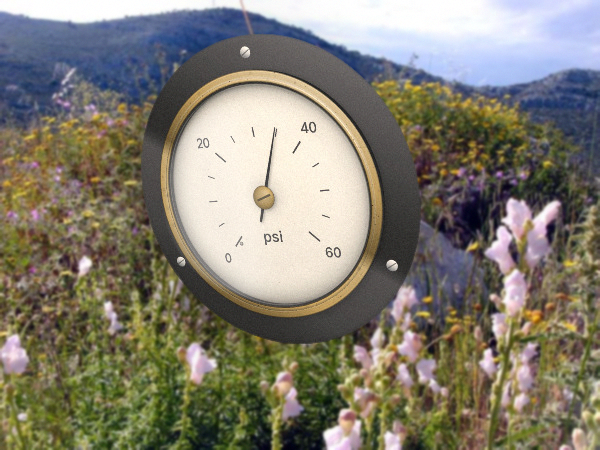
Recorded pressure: 35 psi
